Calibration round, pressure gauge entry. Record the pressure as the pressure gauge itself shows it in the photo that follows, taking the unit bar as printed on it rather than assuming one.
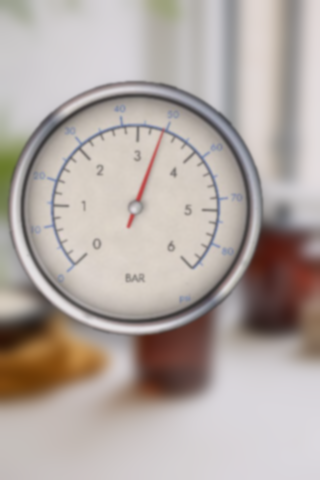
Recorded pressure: 3.4 bar
